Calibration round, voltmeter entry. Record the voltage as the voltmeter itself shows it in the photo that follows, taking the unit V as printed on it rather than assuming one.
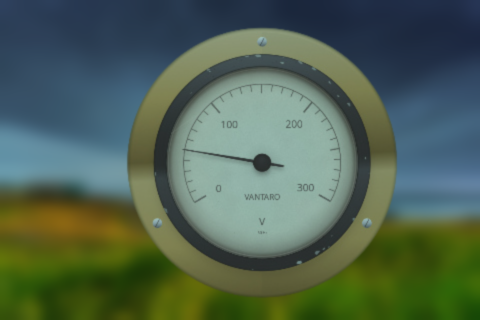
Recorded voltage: 50 V
